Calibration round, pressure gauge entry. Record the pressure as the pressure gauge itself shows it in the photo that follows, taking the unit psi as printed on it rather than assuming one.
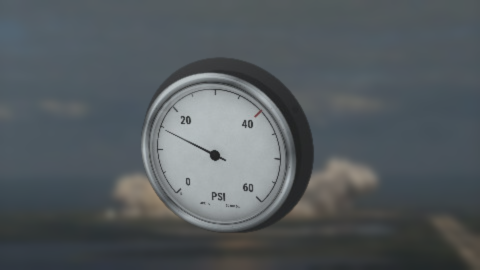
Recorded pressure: 15 psi
